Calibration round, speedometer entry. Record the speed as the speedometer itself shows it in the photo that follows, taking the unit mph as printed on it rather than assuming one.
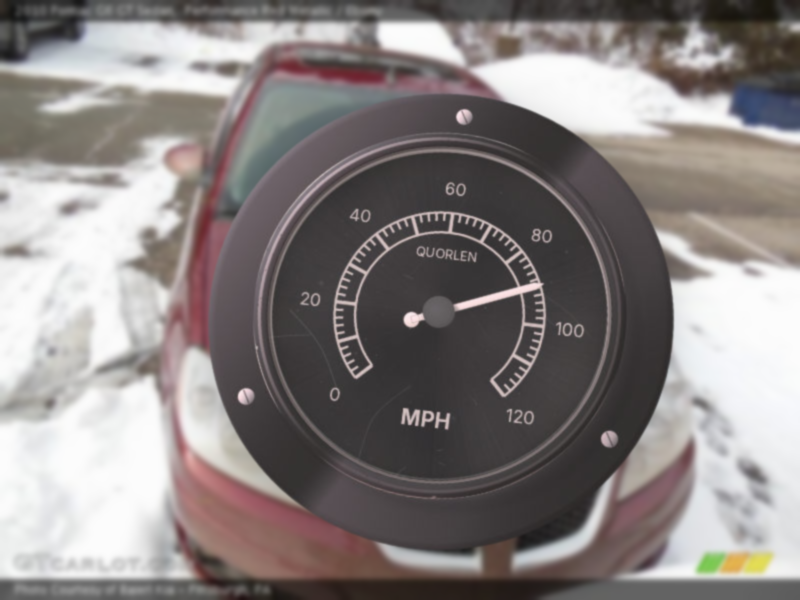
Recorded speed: 90 mph
